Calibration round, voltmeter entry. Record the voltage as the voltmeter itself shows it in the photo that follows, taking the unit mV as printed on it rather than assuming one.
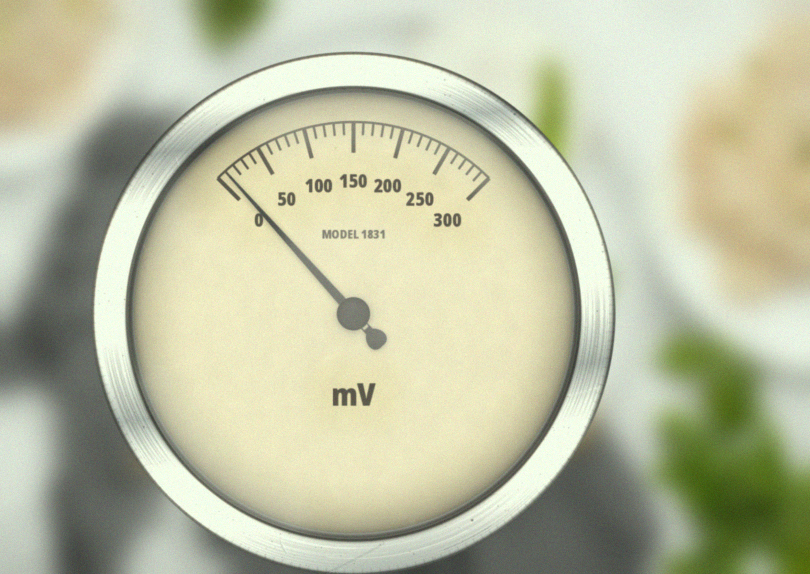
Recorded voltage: 10 mV
